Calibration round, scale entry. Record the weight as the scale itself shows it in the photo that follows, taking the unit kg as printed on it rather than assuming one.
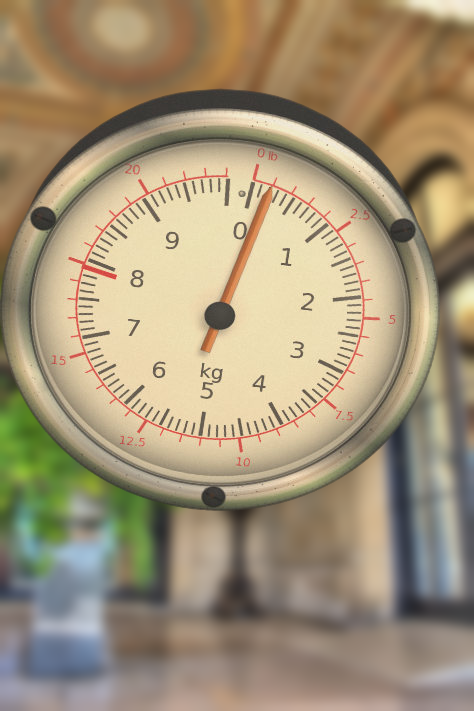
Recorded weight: 0.2 kg
